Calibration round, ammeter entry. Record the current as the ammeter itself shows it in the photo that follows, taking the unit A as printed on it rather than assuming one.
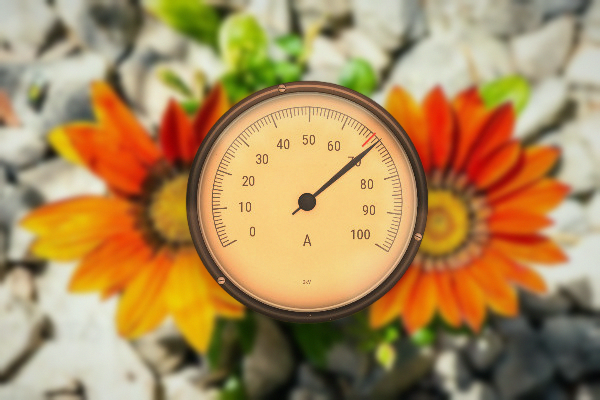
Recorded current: 70 A
